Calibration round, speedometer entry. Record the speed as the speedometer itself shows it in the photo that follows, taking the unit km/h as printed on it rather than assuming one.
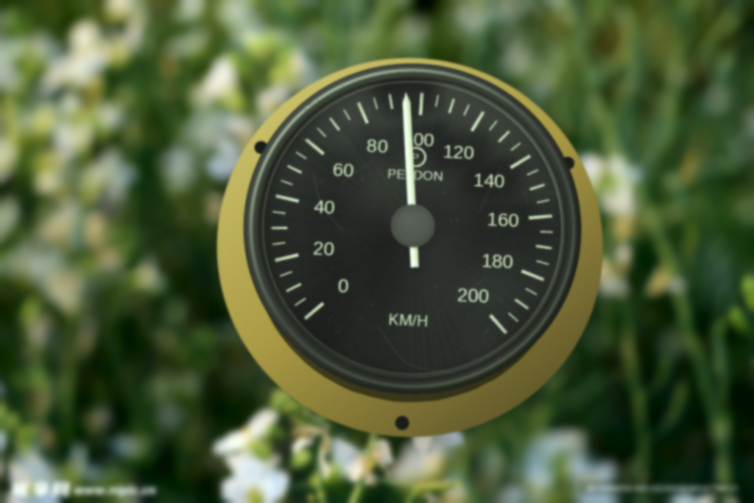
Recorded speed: 95 km/h
